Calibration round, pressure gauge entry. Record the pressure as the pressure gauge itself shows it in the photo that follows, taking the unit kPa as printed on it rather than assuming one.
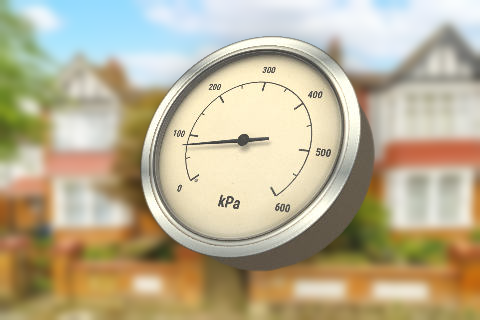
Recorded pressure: 75 kPa
